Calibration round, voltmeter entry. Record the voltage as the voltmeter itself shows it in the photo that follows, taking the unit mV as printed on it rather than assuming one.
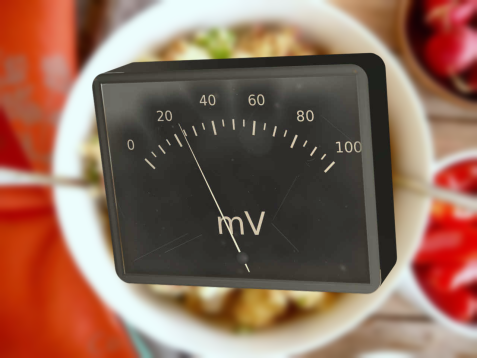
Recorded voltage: 25 mV
